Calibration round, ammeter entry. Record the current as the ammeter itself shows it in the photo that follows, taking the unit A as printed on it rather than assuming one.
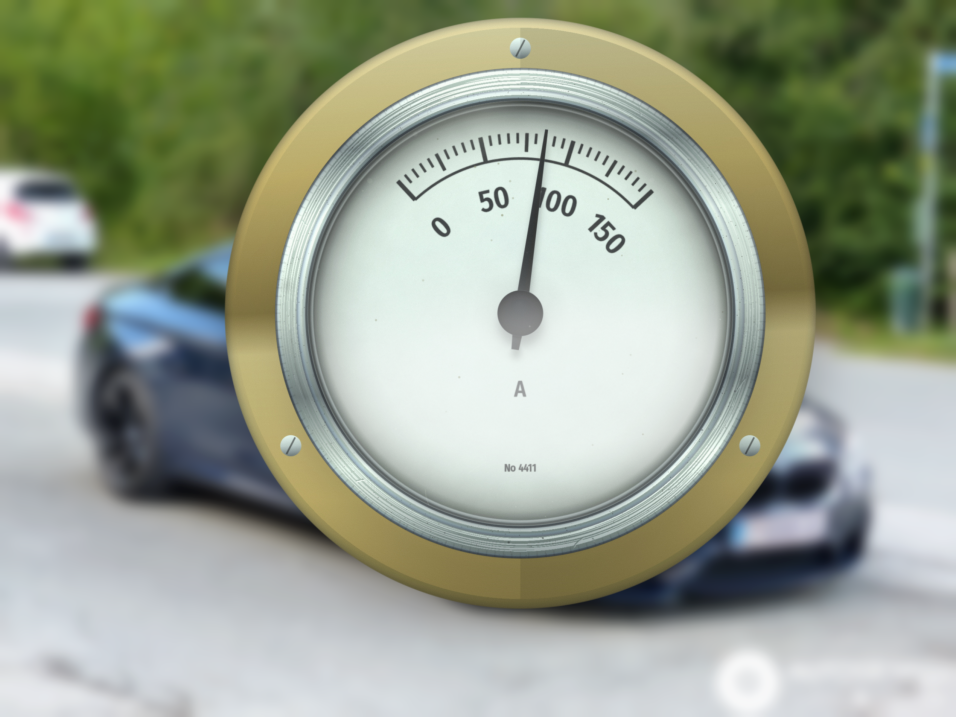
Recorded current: 85 A
